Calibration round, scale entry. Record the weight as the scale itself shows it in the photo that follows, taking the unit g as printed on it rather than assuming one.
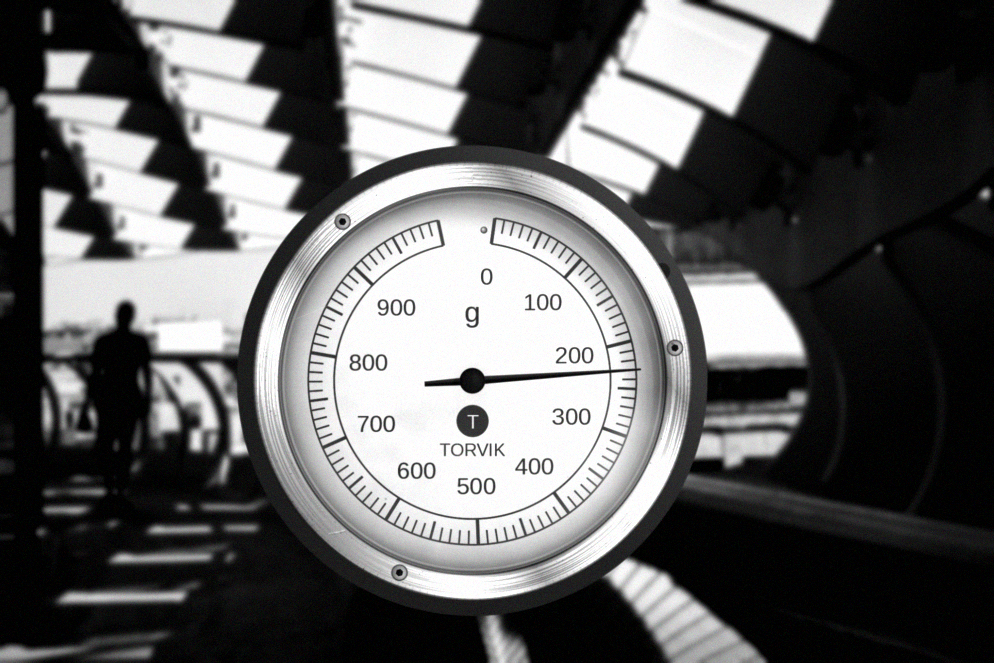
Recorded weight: 230 g
